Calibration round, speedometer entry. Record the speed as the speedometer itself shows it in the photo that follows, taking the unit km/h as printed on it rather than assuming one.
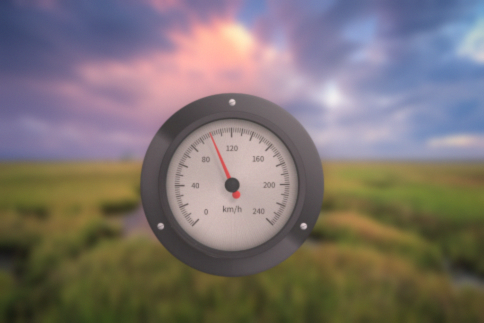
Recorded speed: 100 km/h
